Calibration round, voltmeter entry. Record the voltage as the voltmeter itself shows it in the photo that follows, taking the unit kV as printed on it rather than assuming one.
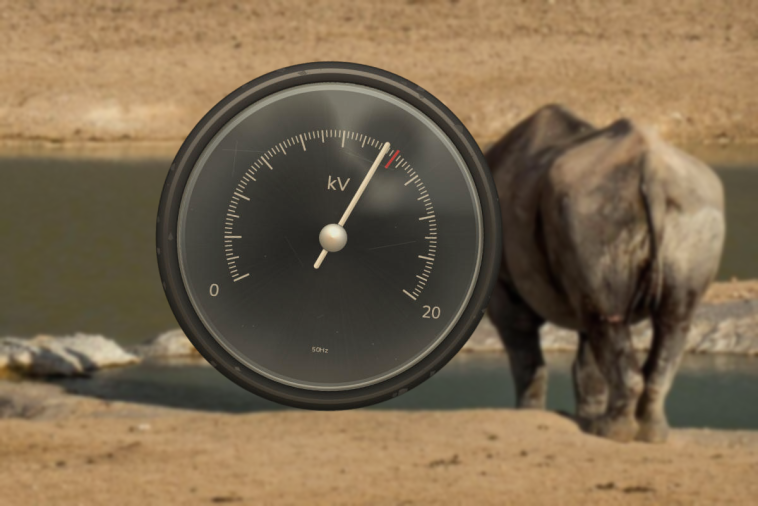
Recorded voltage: 12 kV
